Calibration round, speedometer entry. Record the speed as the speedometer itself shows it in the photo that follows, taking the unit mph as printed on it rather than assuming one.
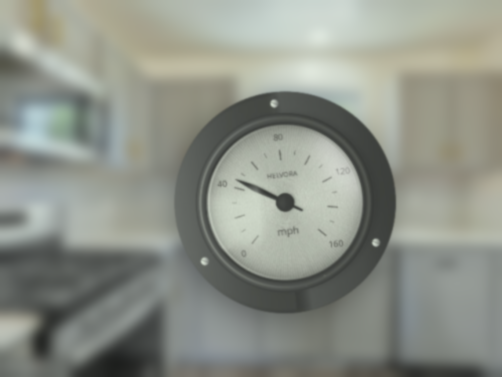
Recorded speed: 45 mph
